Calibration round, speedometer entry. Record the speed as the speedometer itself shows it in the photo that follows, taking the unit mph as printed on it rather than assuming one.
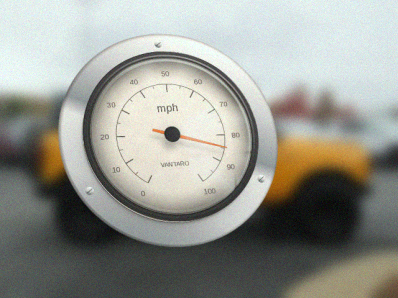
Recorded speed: 85 mph
